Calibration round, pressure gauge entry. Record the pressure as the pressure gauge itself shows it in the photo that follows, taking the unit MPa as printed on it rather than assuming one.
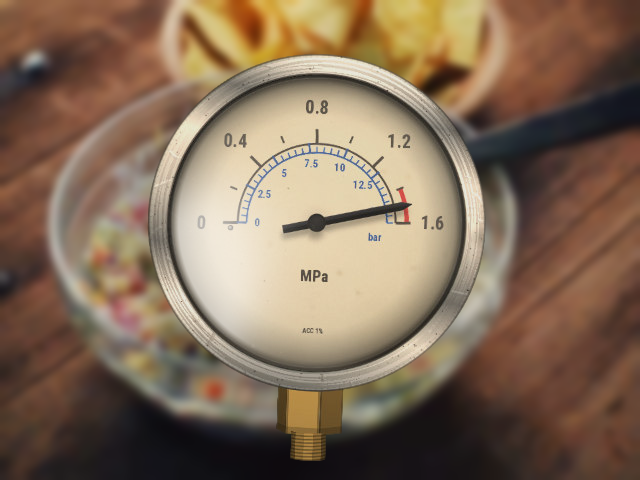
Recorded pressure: 1.5 MPa
